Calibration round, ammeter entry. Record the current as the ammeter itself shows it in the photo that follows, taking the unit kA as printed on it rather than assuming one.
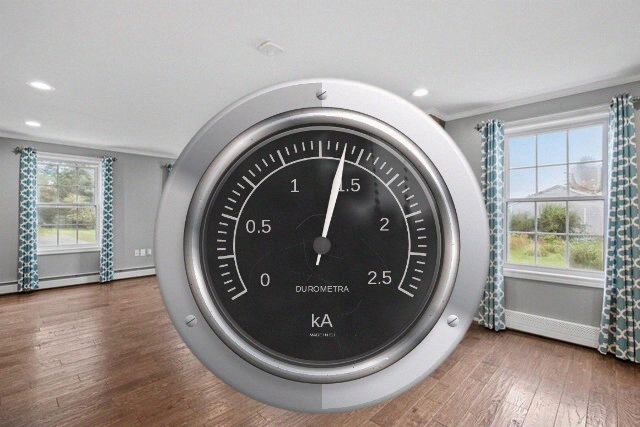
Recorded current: 1.4 kA
